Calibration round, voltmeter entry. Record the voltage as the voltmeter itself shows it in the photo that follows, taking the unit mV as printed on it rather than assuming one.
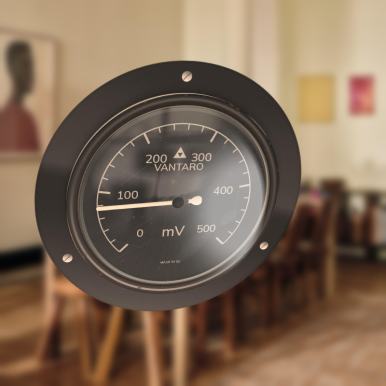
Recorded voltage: 80 mV
